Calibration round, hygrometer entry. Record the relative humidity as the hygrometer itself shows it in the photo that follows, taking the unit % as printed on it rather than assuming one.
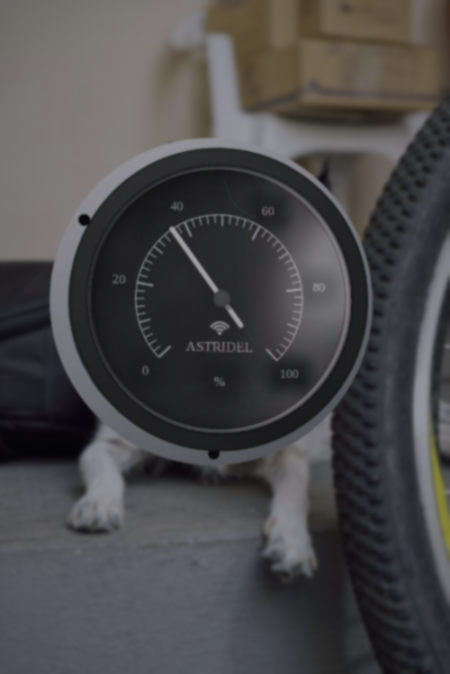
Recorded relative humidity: 36 %
